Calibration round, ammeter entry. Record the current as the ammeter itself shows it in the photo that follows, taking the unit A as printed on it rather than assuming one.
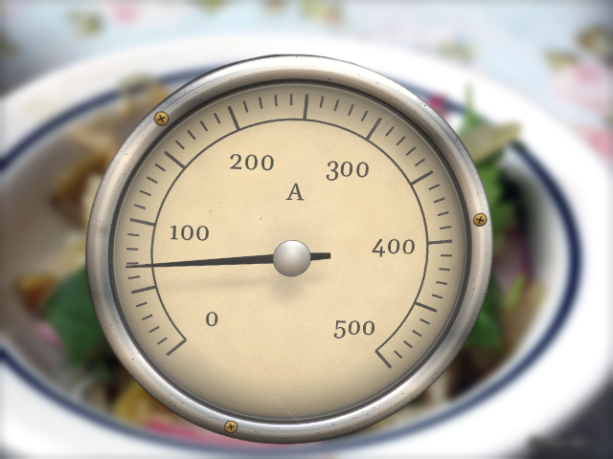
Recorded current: 70 A
